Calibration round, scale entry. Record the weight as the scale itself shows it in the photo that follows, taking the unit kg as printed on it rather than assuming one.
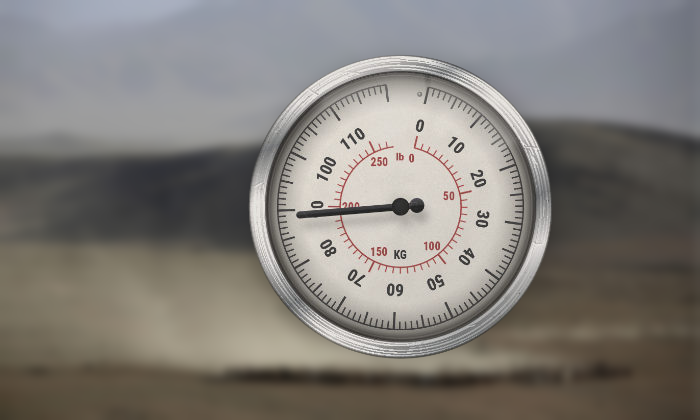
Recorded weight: 89 kg
